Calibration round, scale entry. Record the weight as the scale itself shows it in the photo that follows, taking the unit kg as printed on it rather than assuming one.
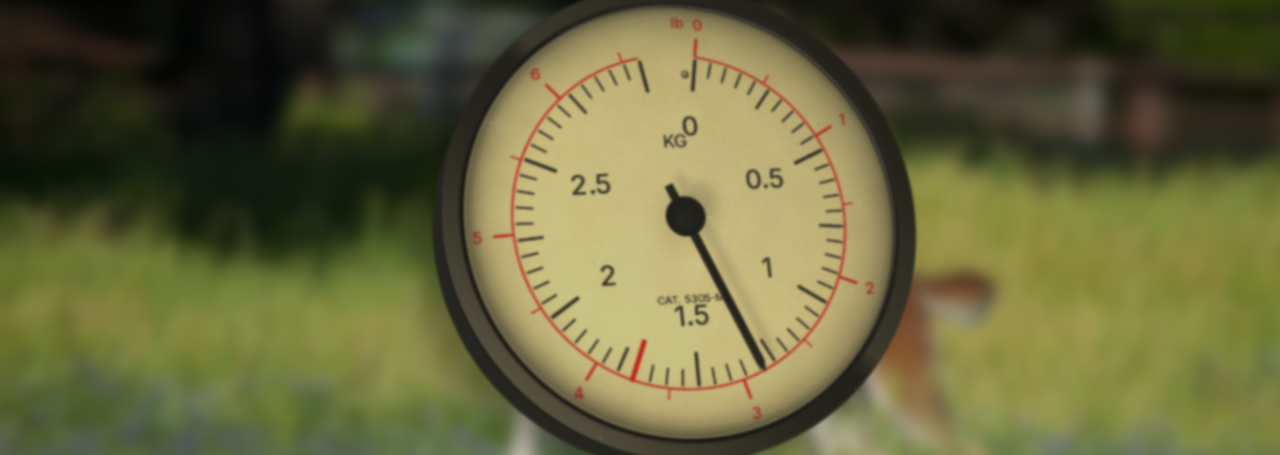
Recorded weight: 1.3 kg
